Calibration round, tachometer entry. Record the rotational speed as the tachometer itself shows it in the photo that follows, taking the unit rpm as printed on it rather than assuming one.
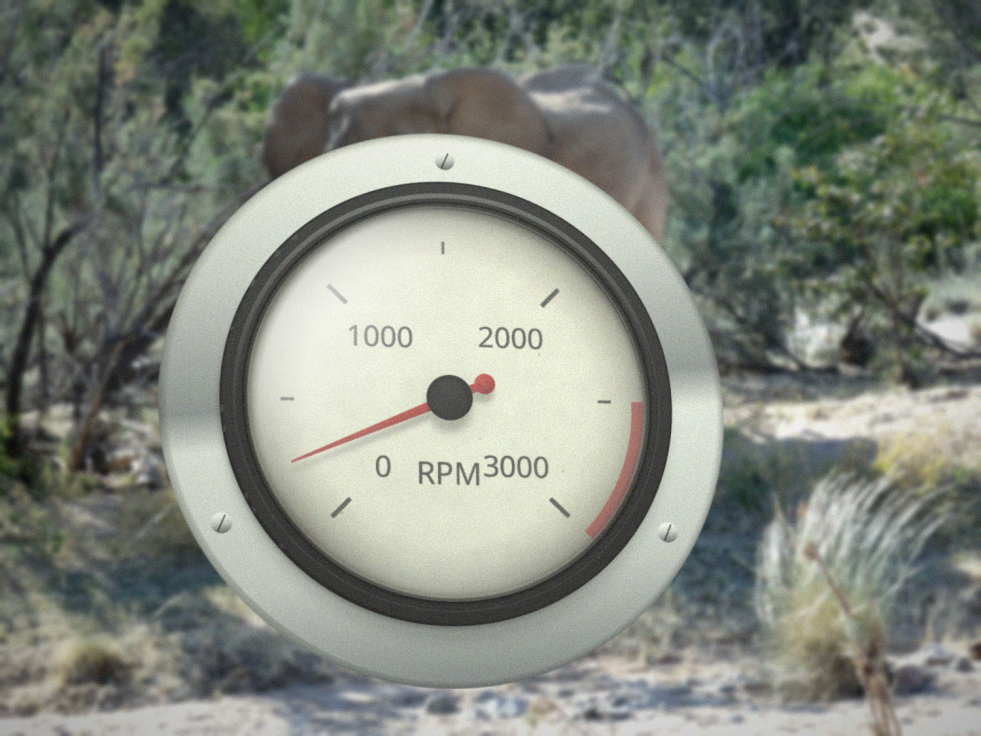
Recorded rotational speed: 250 rpm
